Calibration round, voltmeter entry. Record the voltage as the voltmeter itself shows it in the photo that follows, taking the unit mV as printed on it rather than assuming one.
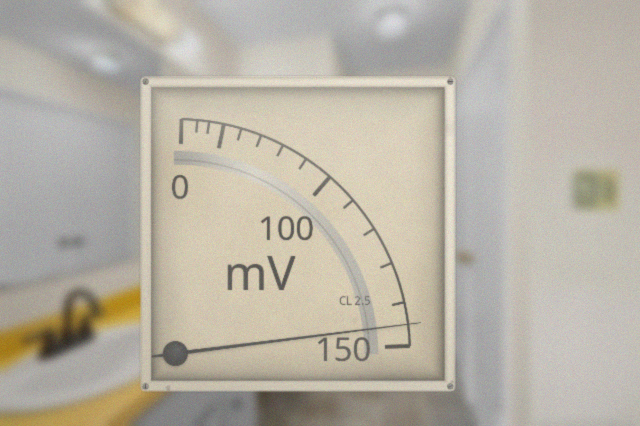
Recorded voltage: 145 mV
